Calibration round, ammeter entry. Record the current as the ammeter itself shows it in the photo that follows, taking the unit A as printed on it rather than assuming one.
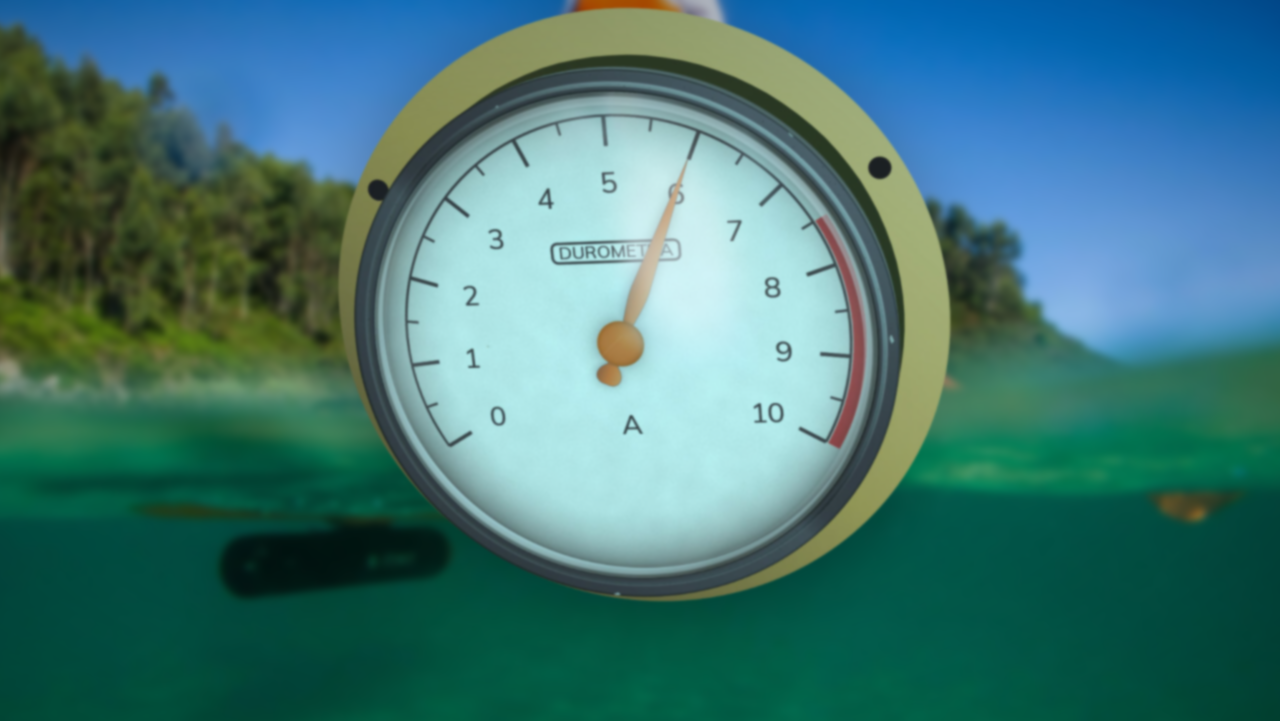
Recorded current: 6 A
